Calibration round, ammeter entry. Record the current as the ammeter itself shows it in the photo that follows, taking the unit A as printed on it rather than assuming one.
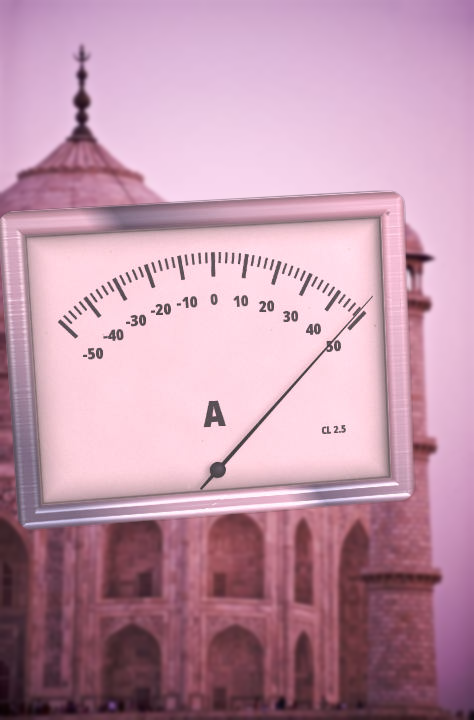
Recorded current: 48 A
